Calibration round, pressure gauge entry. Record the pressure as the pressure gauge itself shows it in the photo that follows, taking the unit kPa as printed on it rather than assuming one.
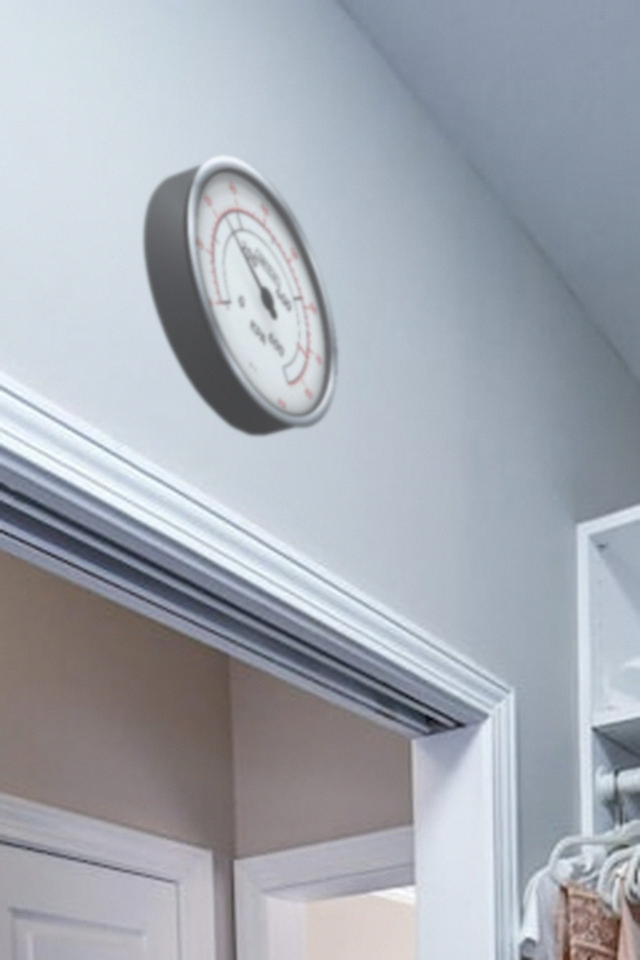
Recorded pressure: 150 kPa
